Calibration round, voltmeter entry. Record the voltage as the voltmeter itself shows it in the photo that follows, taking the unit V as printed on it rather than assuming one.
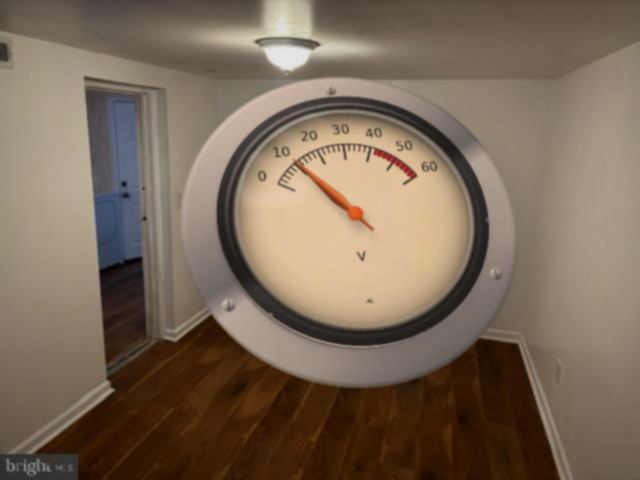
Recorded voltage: 10 V
